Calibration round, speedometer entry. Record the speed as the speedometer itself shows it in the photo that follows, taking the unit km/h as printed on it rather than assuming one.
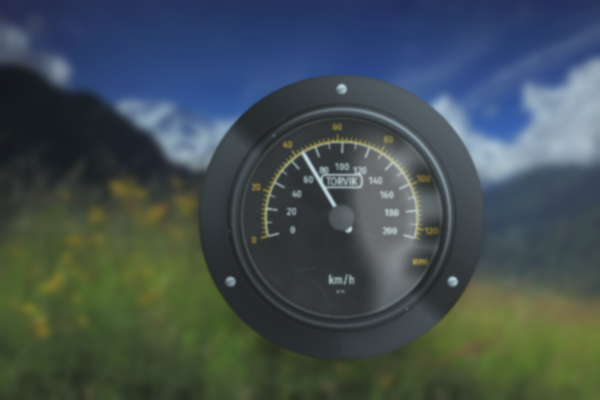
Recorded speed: 70 km/h
